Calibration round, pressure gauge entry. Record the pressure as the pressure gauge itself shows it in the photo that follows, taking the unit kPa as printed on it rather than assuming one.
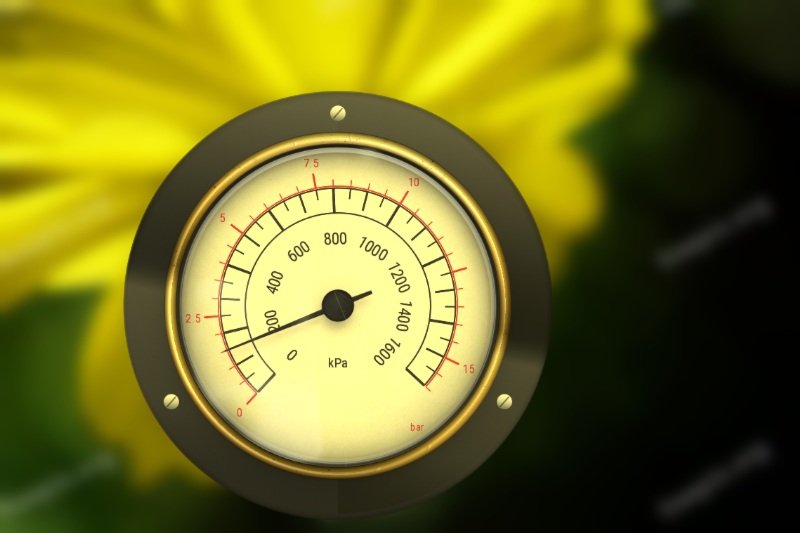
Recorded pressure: 150 kPa
